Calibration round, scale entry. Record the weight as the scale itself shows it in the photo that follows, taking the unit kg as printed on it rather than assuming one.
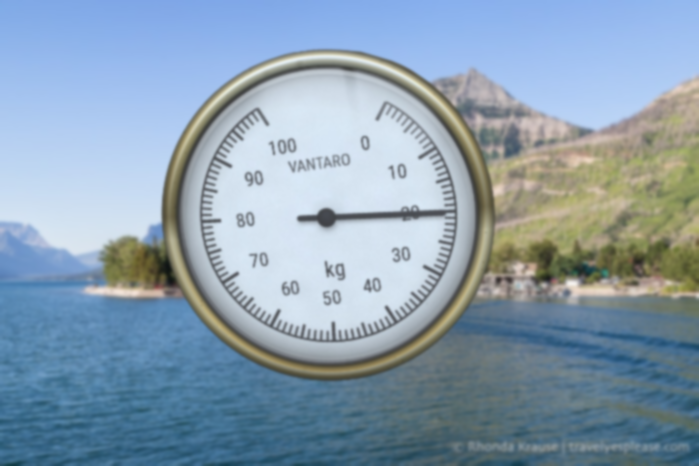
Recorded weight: 20 kg
